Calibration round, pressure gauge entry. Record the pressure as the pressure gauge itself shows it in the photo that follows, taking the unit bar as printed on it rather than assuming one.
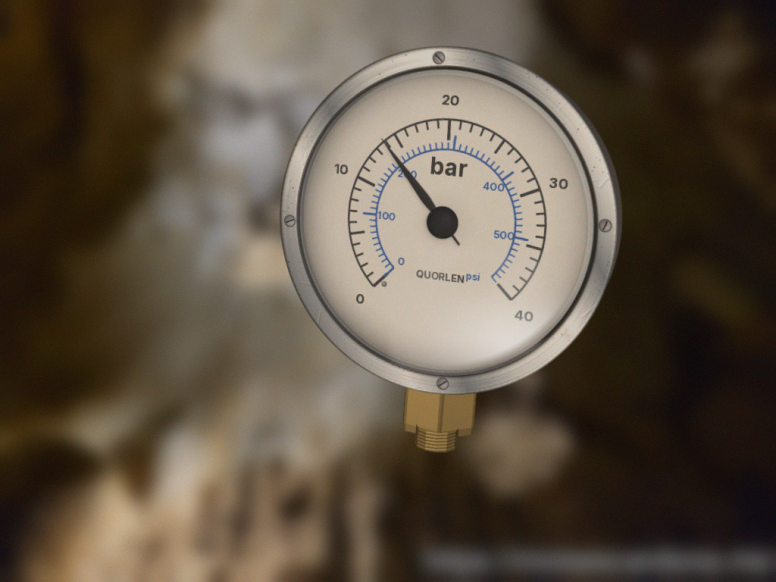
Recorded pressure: 14 bar
